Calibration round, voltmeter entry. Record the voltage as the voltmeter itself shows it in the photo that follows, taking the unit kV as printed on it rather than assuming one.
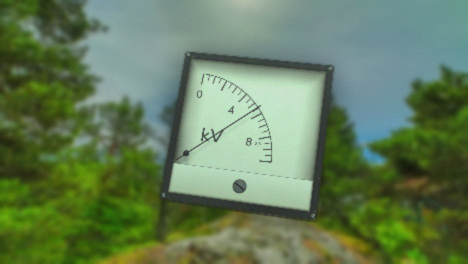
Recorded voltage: 5.5 kV
